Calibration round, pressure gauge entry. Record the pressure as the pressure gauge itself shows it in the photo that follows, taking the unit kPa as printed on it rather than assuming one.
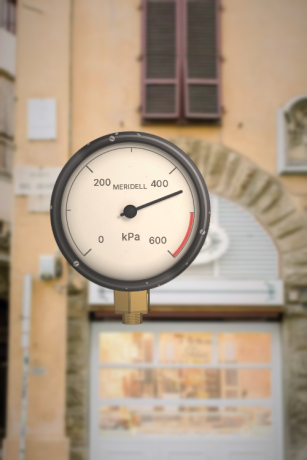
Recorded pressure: 450 kPa
